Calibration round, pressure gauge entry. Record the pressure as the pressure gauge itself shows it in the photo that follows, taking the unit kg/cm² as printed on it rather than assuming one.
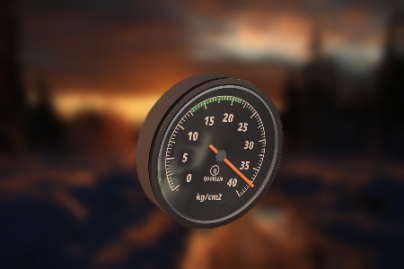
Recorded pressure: 37.5 kg/cm²
